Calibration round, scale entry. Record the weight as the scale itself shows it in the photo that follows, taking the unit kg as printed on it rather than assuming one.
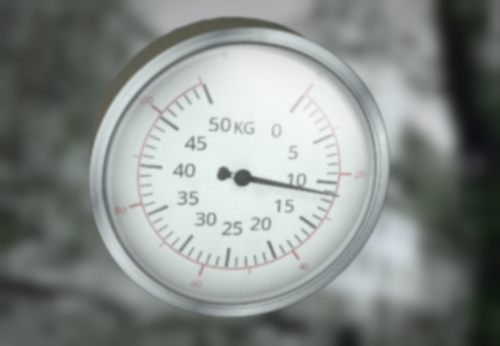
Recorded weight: 11 kg
